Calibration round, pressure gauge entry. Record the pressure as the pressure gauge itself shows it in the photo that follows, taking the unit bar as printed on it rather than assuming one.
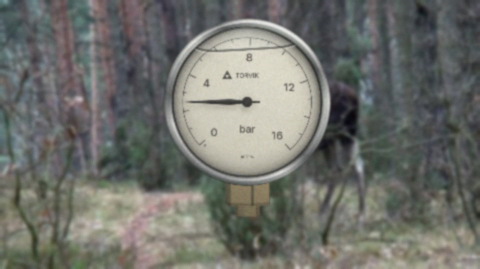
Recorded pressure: 2.5 bar
